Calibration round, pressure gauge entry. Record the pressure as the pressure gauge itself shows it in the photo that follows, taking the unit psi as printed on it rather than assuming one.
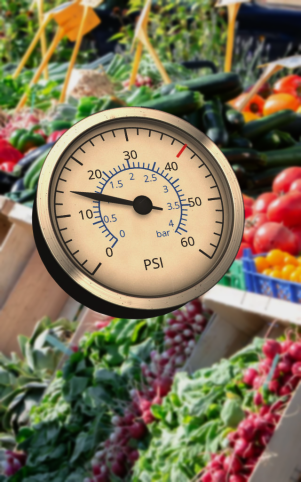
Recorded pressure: 14 psi
